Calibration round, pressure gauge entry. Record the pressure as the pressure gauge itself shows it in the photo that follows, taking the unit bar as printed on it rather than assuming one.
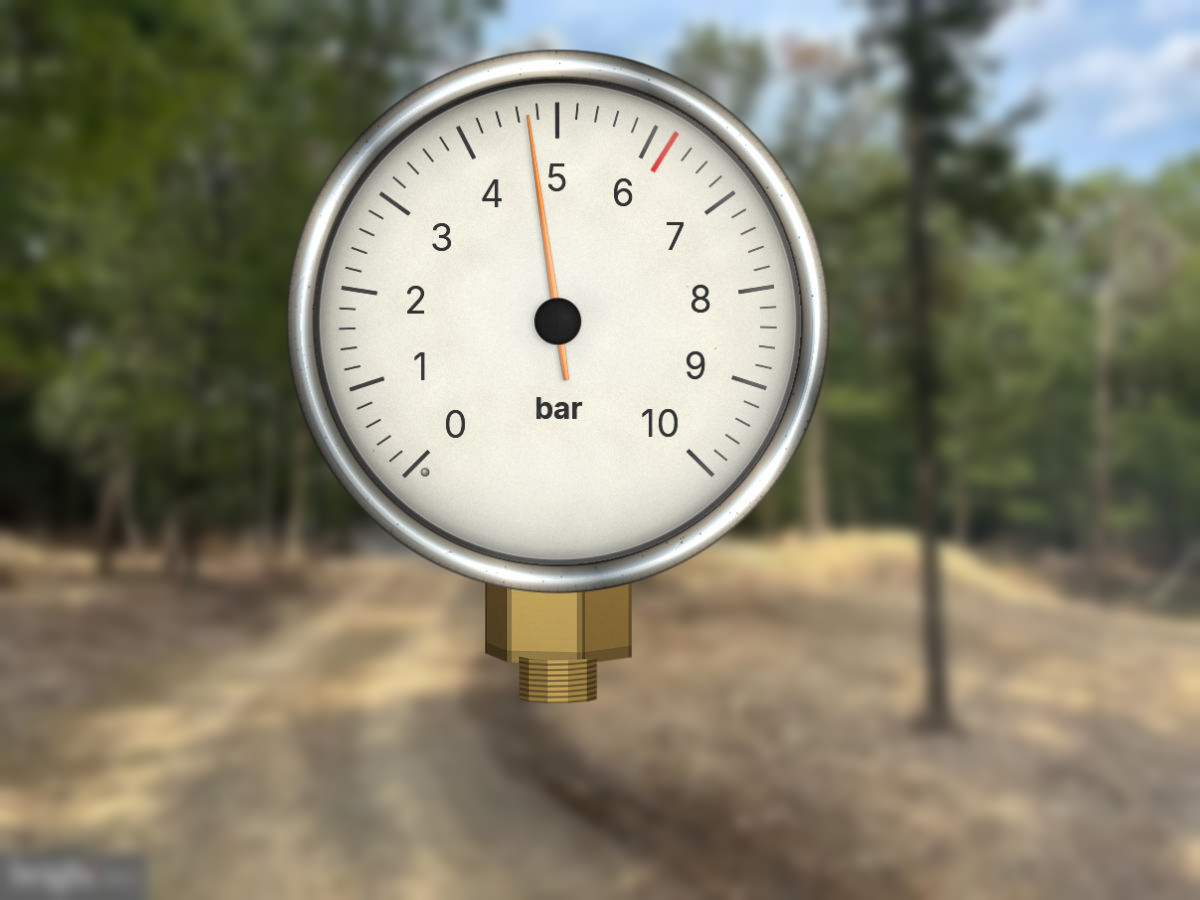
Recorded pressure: 4.7 bar
